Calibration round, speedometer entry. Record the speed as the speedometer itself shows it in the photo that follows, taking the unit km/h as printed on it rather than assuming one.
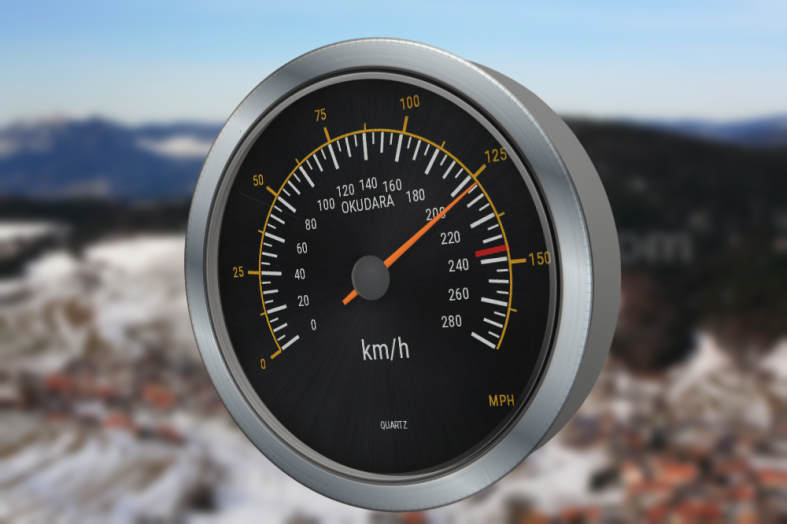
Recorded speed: 205 km/h
